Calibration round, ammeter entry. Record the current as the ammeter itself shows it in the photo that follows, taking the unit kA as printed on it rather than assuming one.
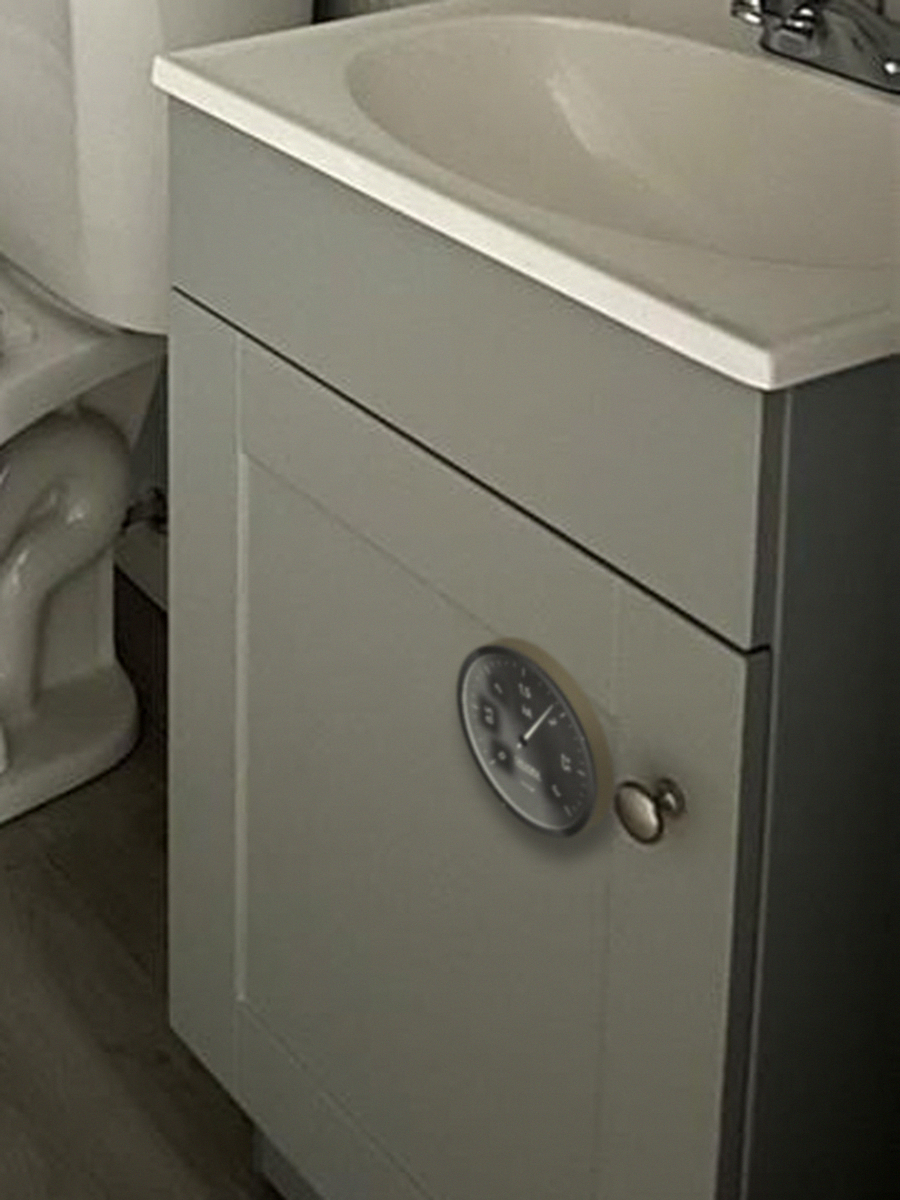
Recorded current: 1.9 kA
